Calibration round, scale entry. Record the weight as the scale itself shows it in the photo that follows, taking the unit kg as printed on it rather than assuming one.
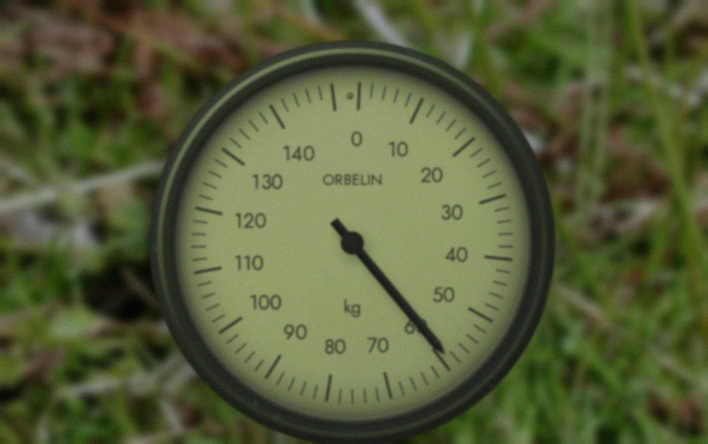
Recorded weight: 59 kg
